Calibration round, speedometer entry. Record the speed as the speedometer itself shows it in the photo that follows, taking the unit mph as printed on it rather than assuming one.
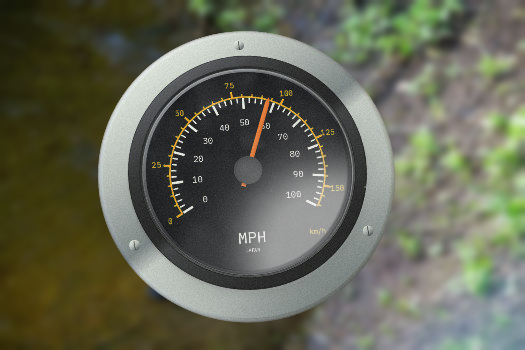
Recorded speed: 58 mph
